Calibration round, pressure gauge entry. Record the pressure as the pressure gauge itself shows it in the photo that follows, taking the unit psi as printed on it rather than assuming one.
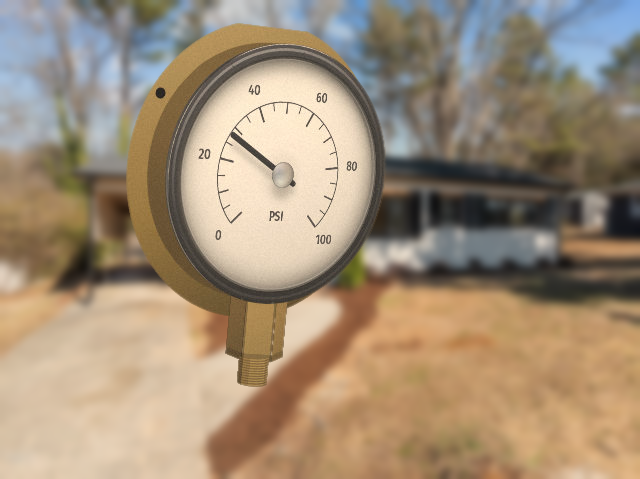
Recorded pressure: 27.5 psi
